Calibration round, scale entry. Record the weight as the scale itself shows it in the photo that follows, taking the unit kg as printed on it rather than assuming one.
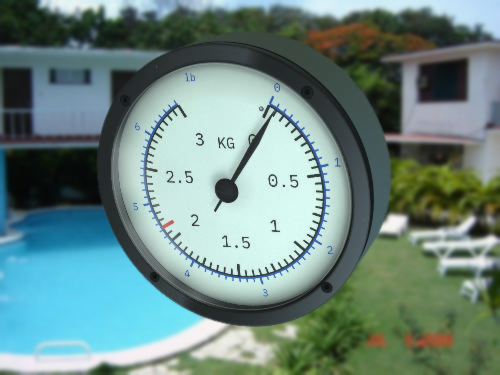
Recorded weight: 0.05 kg
